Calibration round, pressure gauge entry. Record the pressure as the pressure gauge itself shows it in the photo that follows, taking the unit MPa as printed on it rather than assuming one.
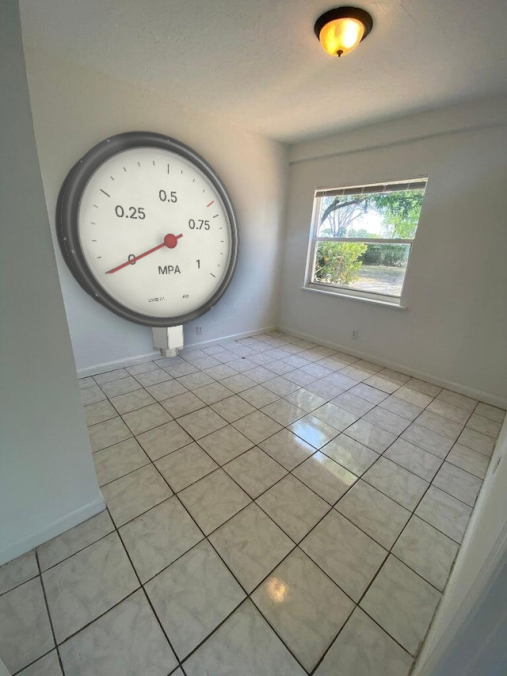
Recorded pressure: 0 MPa
